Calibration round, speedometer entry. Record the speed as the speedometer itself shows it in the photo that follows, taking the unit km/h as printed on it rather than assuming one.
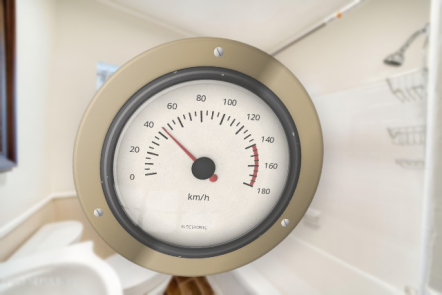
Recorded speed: 45 km/h
